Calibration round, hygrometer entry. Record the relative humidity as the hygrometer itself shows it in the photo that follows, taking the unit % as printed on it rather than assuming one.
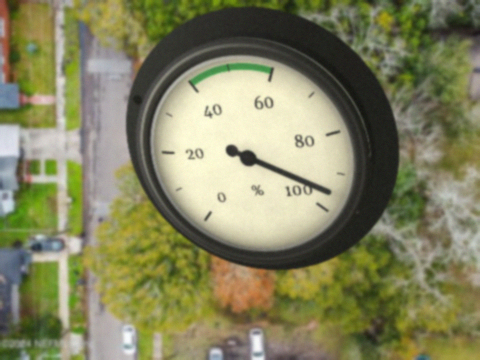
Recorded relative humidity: 95 %
